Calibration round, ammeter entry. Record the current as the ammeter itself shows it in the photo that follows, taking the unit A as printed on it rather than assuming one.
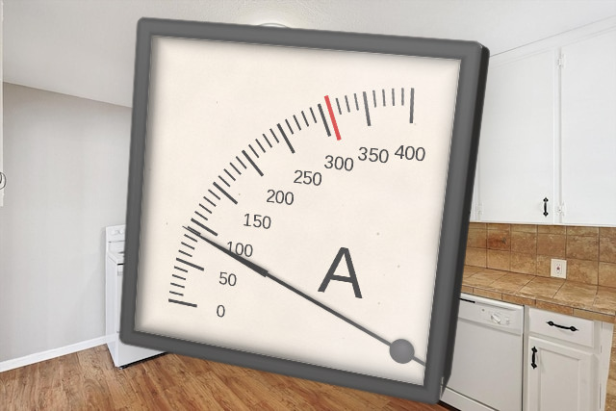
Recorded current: 90 A
